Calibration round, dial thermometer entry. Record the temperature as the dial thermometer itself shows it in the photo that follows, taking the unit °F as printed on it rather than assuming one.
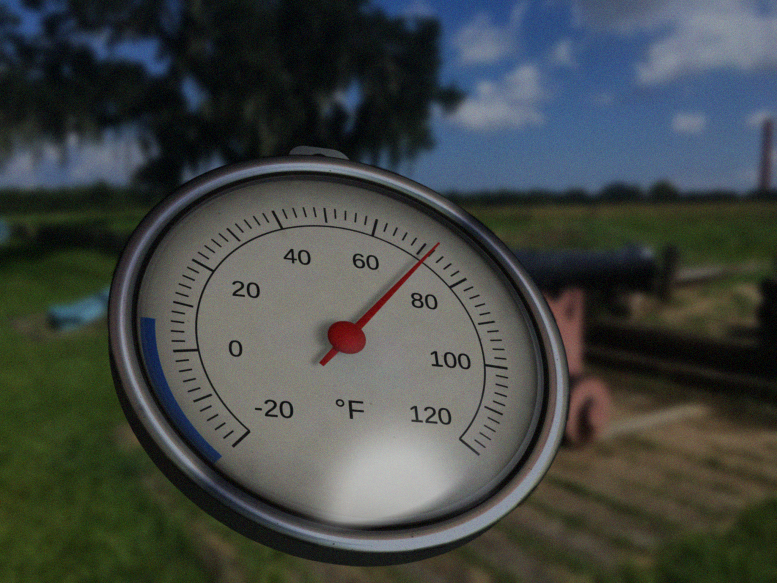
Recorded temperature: 72 °F
